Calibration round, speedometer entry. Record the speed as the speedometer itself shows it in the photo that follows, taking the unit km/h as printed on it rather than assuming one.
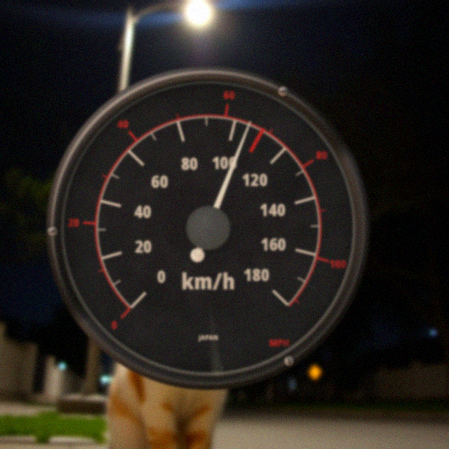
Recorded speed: 105 km/h
